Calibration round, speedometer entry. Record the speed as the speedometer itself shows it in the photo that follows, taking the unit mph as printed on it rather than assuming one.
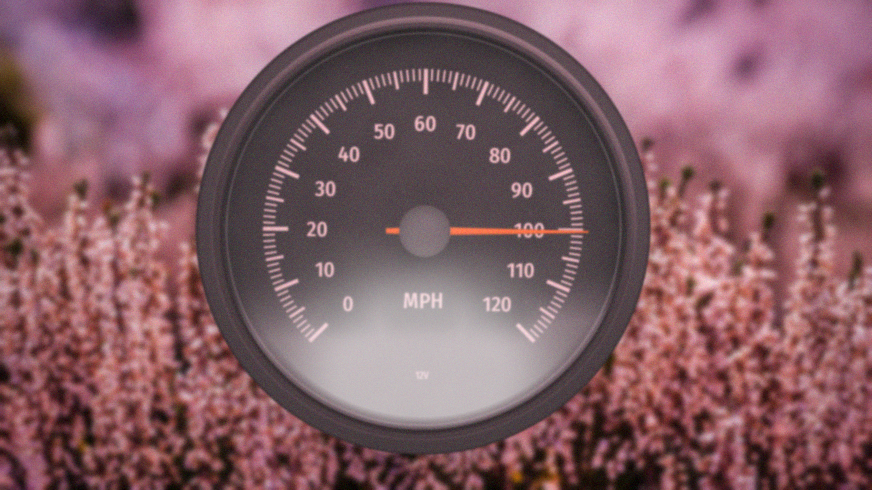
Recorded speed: 100 mph
